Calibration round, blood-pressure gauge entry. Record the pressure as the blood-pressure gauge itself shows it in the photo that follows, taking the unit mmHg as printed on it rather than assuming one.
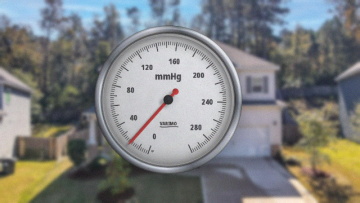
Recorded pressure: 20 mmHg
